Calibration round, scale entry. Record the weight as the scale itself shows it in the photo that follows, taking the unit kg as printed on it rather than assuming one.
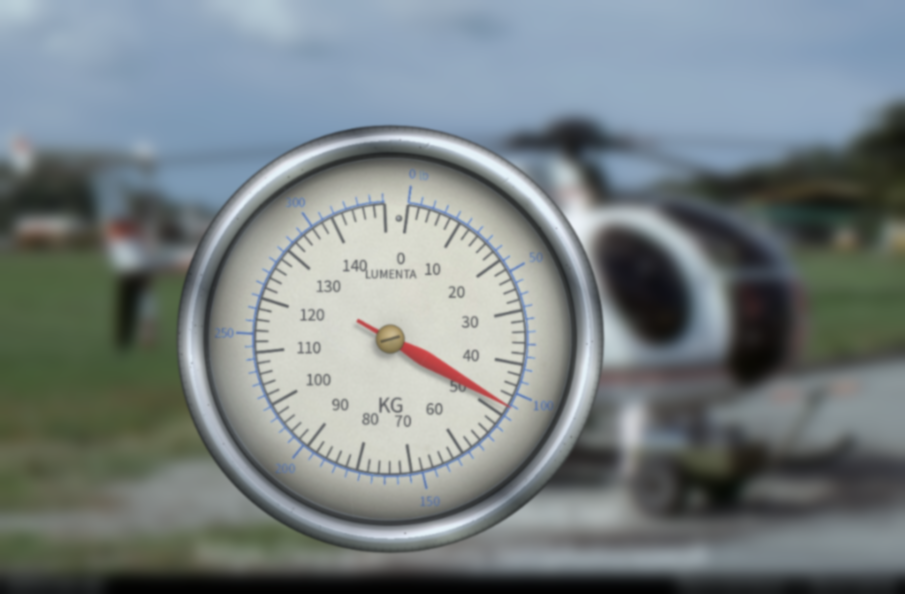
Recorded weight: 48 kg
